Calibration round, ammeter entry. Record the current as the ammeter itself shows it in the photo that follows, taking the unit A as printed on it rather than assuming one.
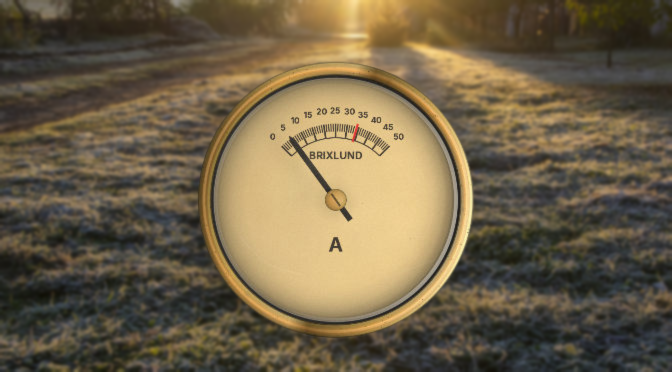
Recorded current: 5 A
